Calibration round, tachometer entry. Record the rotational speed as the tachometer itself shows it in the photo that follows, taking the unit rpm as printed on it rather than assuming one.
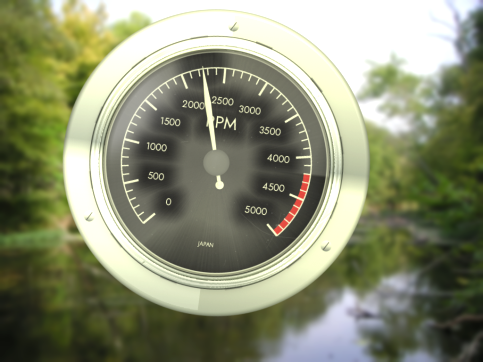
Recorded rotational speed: 2250 rpm
